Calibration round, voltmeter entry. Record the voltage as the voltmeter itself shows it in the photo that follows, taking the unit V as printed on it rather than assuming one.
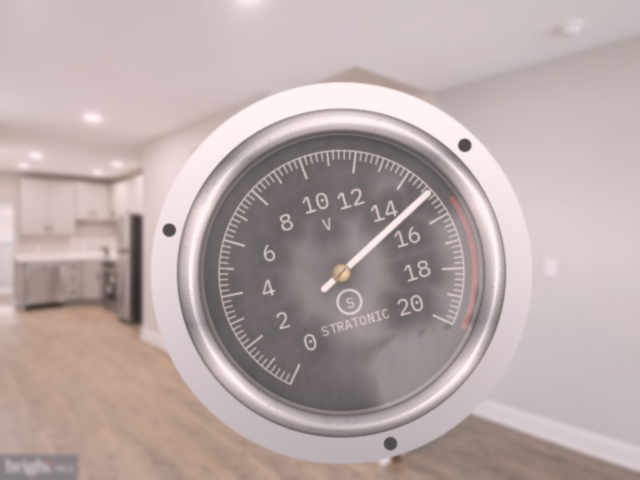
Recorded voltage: 15 V
